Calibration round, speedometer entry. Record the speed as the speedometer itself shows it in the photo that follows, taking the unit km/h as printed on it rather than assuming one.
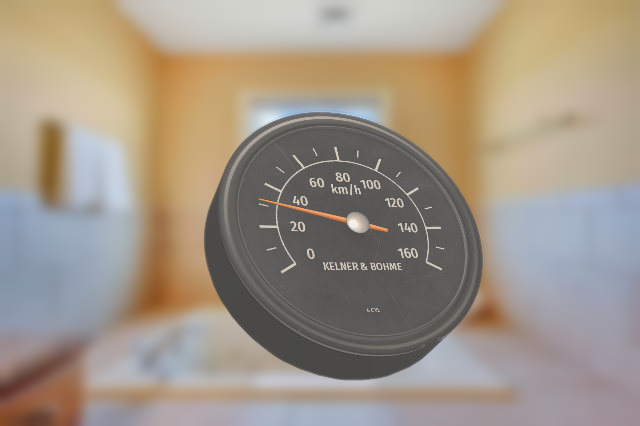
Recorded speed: 30 km/h
